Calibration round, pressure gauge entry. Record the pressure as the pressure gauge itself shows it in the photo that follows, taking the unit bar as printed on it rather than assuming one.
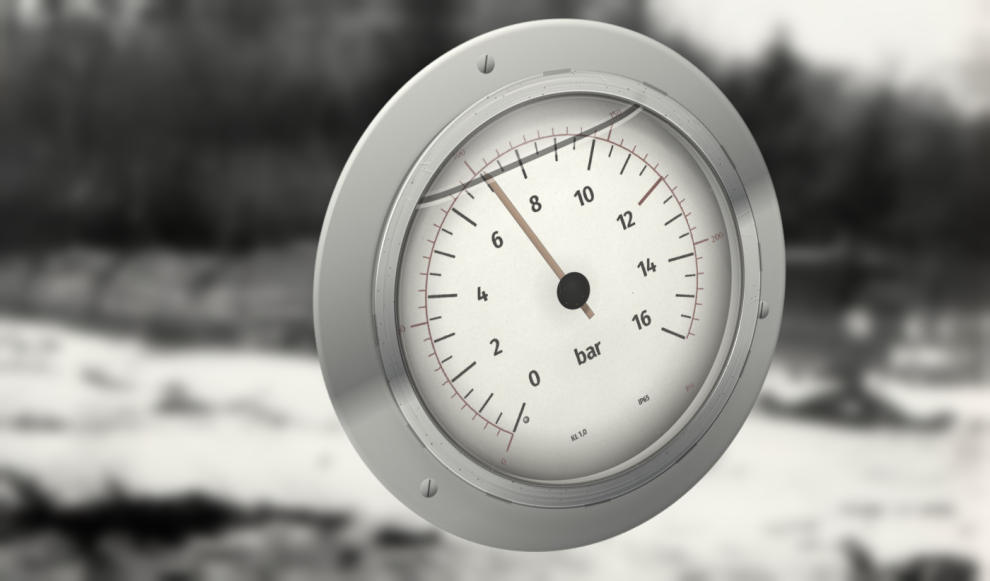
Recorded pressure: 7 bar
